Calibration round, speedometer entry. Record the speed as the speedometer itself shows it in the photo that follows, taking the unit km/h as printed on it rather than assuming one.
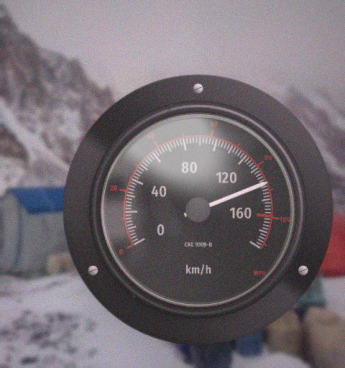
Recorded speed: 140 km/h
